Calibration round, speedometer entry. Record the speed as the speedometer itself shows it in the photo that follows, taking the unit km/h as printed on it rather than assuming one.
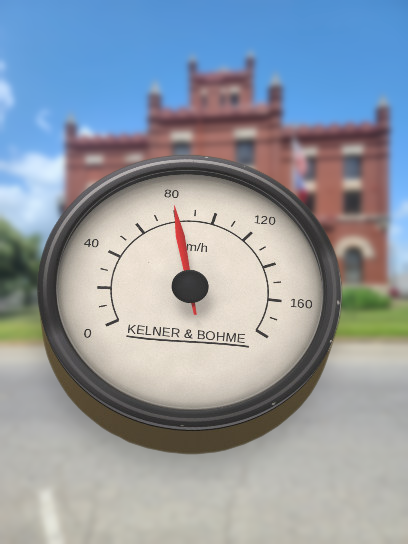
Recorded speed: 80 km/h
